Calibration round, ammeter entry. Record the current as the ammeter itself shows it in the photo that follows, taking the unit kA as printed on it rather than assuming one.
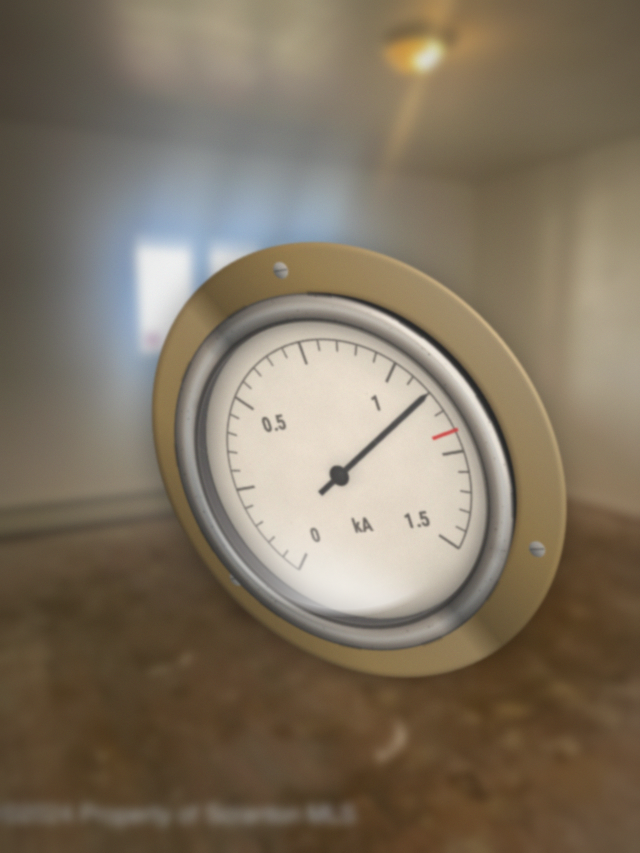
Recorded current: 1.1 kA
